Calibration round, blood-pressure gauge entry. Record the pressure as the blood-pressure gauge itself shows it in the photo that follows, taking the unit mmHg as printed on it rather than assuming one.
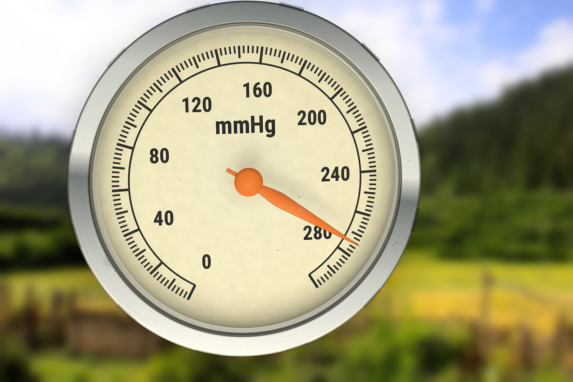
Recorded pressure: 274 mmHg
